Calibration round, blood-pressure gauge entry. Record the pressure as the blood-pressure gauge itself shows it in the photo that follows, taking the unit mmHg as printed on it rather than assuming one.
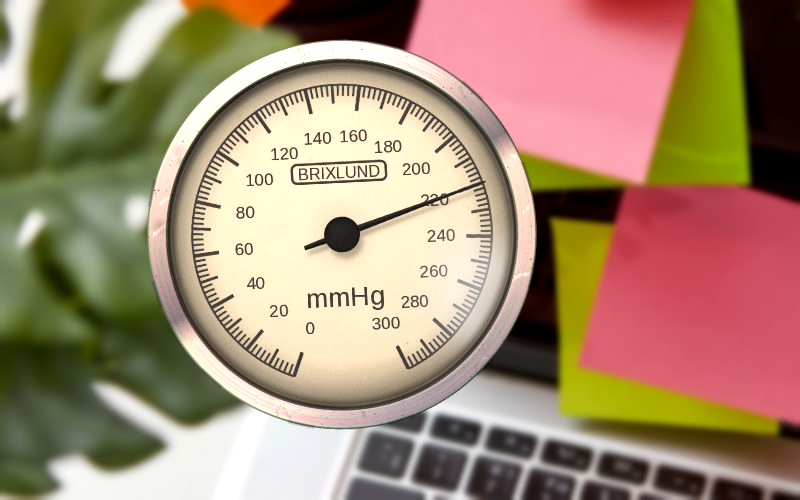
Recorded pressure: 220 mmHg
